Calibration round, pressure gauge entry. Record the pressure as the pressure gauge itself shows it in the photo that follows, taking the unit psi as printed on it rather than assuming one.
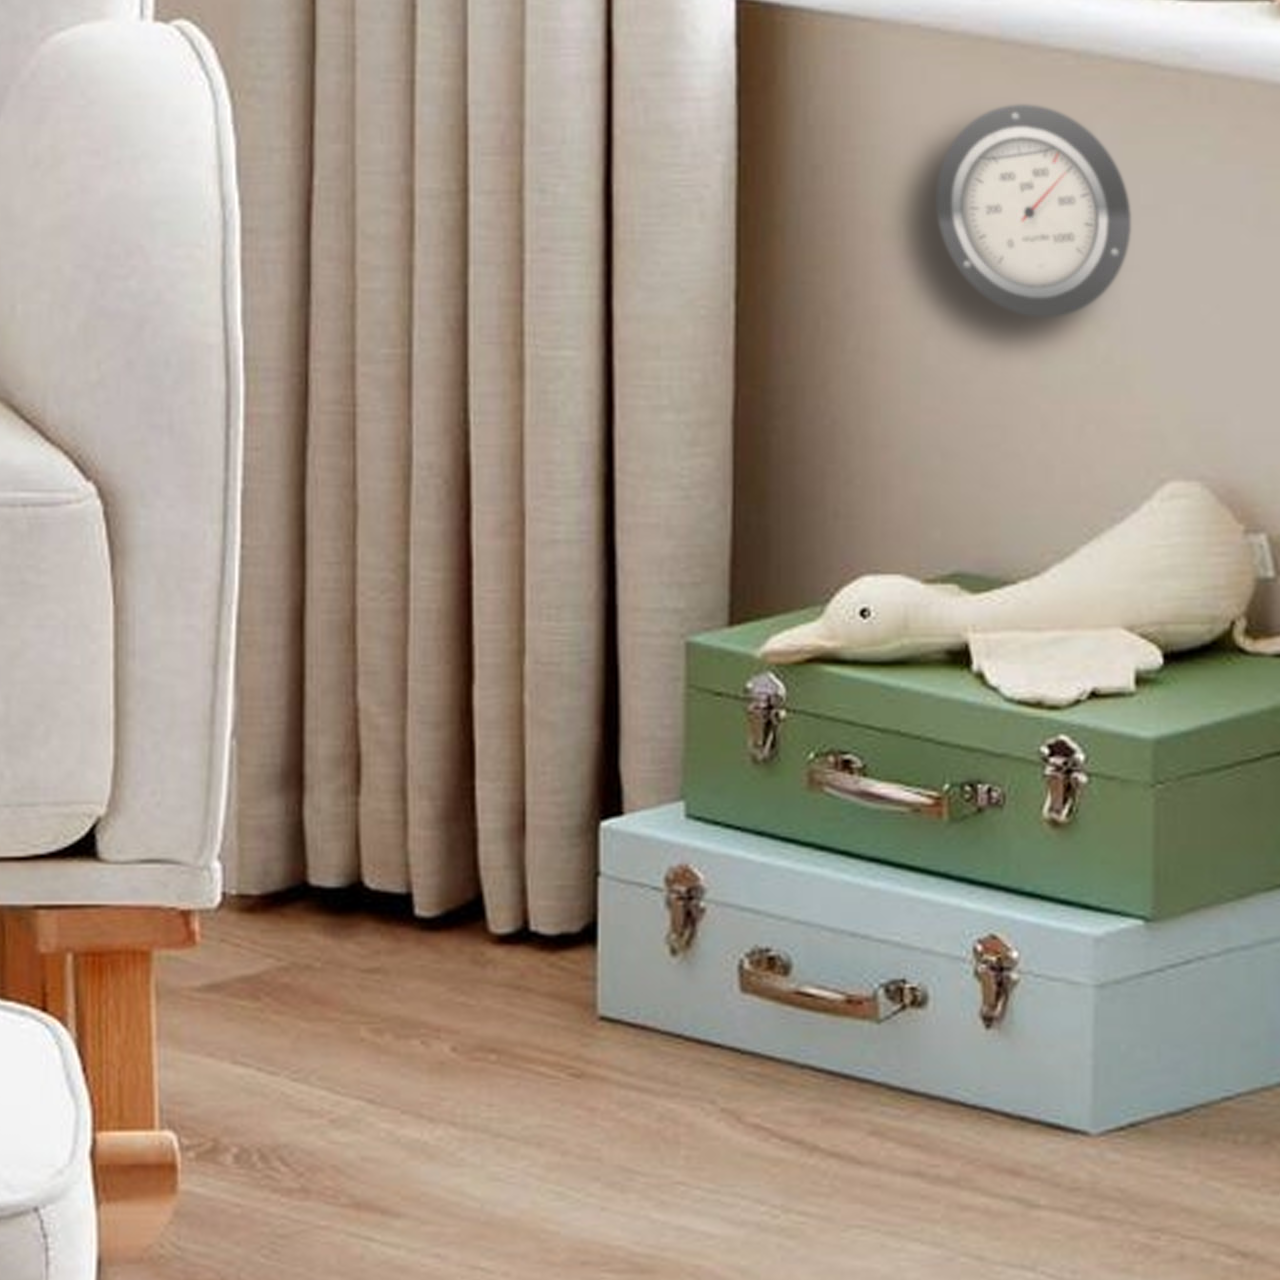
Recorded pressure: 700 psi
